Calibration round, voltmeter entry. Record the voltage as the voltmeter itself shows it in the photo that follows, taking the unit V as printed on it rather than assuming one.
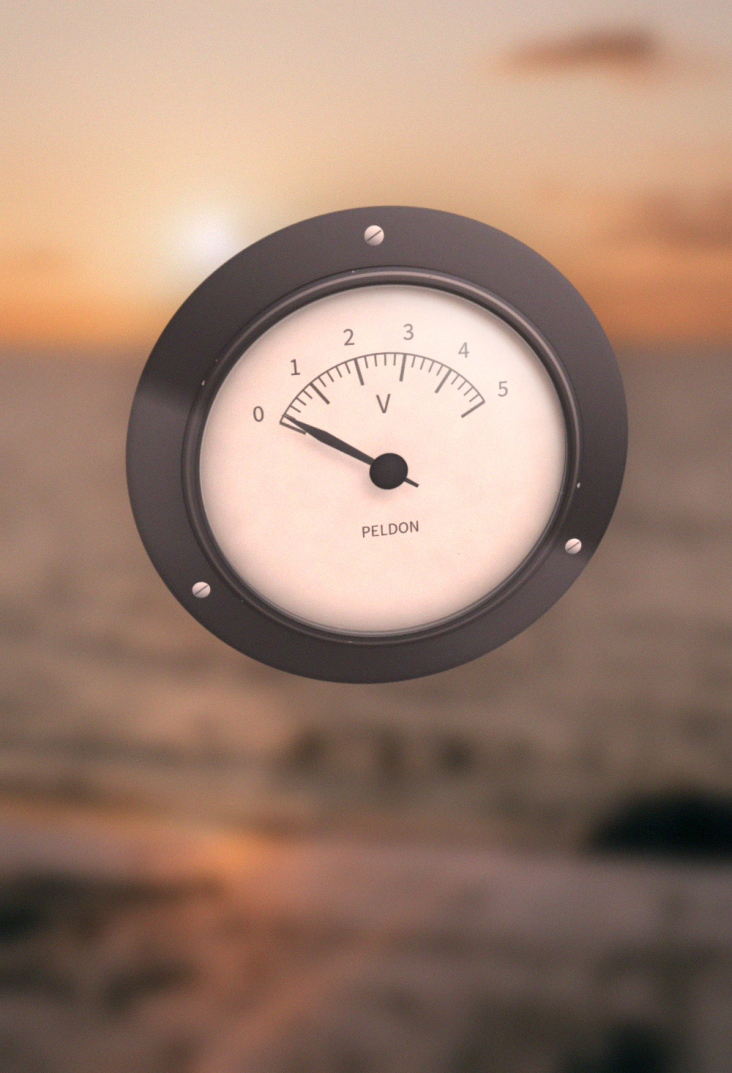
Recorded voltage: 0.2 V
